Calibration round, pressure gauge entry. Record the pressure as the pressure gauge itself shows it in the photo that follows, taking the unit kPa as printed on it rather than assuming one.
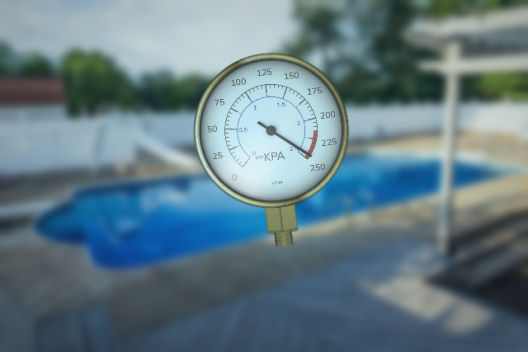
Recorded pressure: 245 kPa
